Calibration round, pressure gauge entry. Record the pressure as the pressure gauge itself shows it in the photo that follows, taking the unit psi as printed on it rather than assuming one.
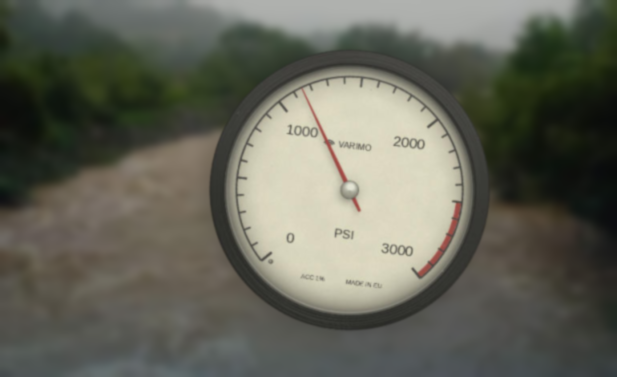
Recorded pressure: 1150 psi
